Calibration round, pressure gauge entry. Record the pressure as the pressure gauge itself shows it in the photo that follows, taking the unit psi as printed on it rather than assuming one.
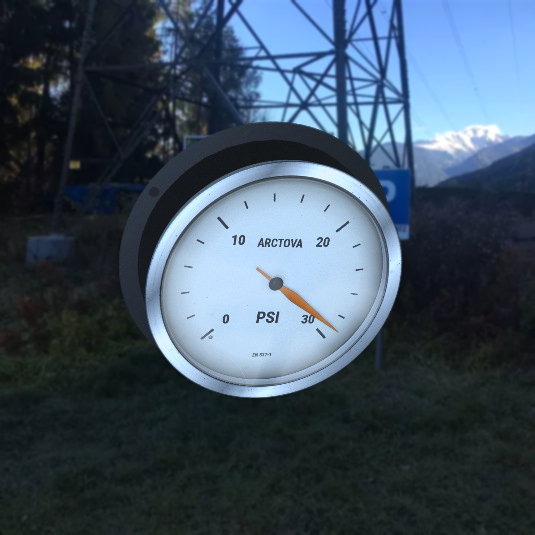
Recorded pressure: 29 psi
